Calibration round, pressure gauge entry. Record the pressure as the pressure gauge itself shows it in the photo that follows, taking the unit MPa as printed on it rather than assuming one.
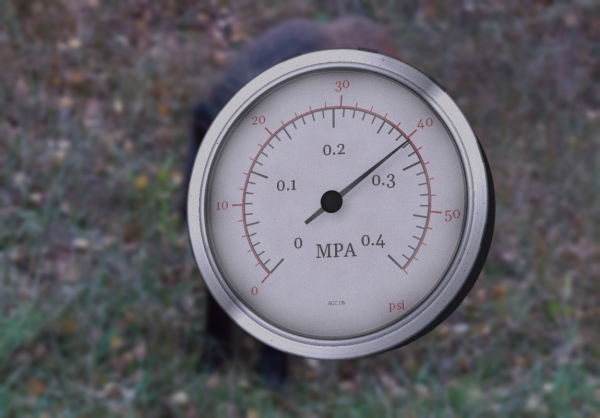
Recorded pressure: 0.28 MPa
